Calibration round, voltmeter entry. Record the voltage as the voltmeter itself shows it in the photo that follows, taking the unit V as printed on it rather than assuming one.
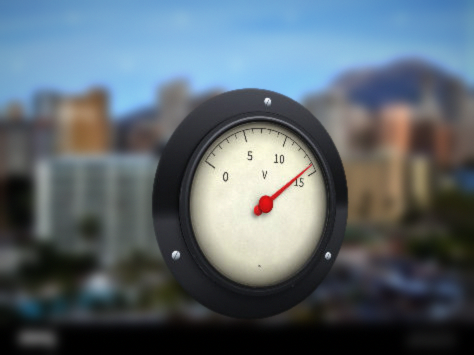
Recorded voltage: 14 V
